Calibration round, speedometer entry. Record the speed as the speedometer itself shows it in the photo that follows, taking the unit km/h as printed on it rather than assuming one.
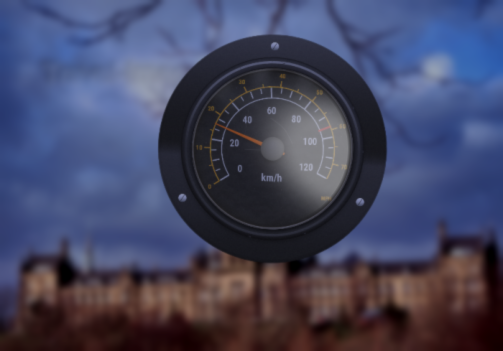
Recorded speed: 27.5 km/h
